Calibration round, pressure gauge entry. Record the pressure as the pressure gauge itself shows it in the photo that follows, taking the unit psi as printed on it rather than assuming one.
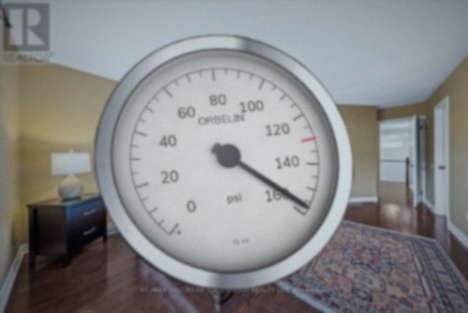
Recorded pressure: 157.5 psi
